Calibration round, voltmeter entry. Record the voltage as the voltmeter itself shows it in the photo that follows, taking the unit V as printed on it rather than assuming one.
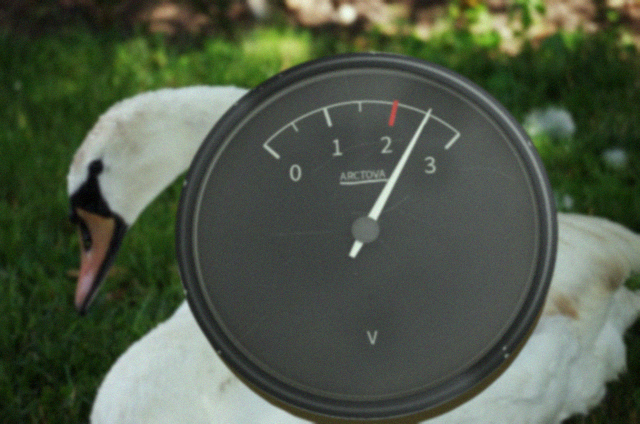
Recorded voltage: 2.5 V
